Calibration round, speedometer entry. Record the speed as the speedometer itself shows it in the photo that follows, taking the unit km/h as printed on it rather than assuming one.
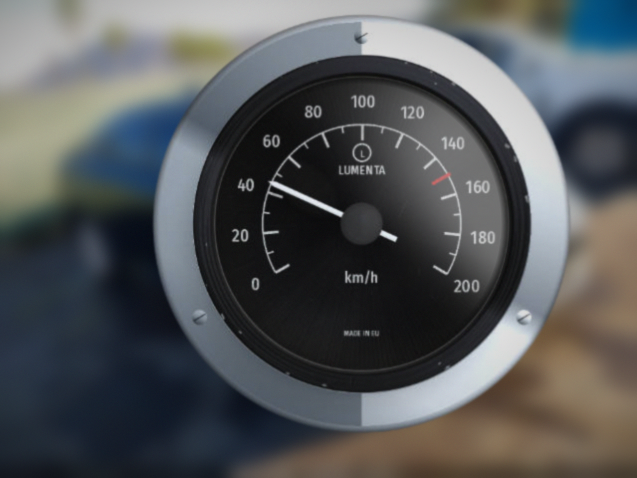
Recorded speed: 45 km/h
